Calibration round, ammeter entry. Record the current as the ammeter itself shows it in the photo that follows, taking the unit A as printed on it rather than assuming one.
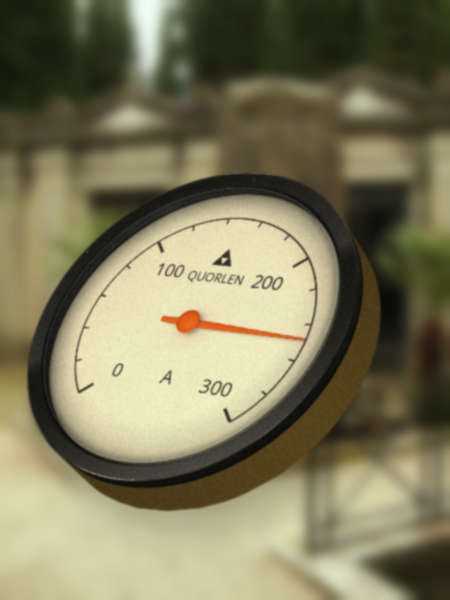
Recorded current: 250 A
